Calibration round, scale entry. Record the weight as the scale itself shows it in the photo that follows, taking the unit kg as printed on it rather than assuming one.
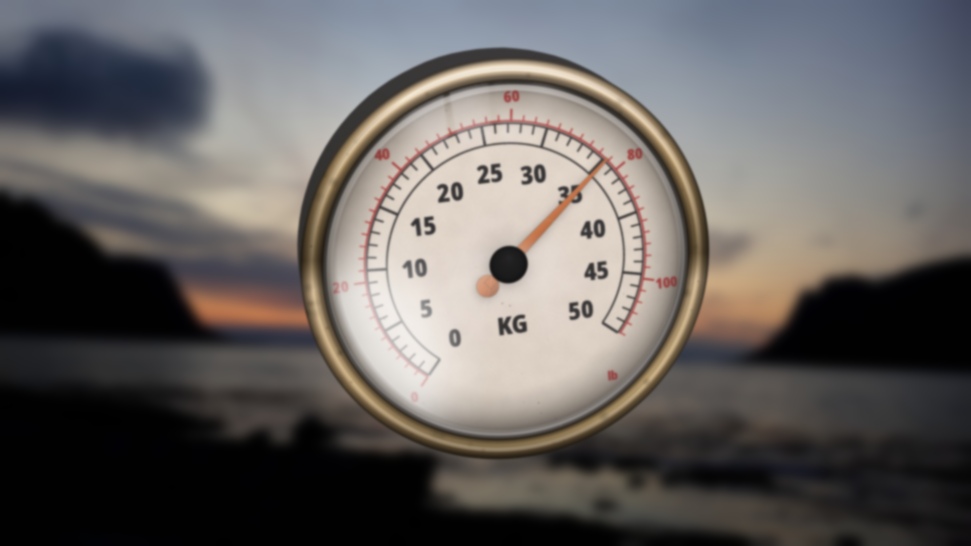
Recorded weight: 35 kg
